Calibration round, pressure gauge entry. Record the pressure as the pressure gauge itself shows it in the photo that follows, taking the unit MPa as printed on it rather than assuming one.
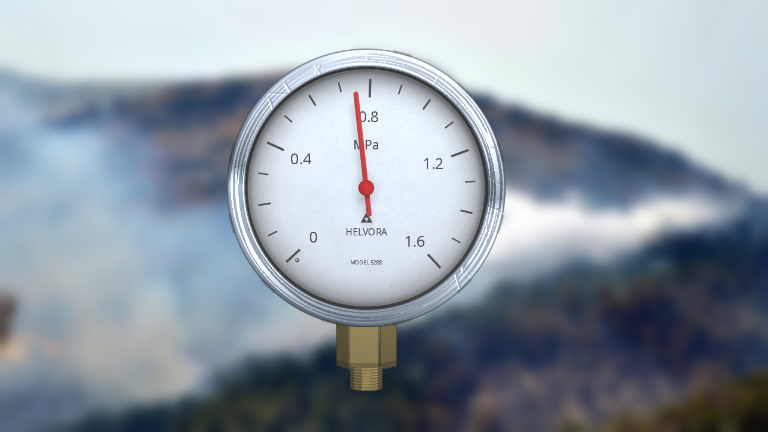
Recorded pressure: 0.75 MPa
